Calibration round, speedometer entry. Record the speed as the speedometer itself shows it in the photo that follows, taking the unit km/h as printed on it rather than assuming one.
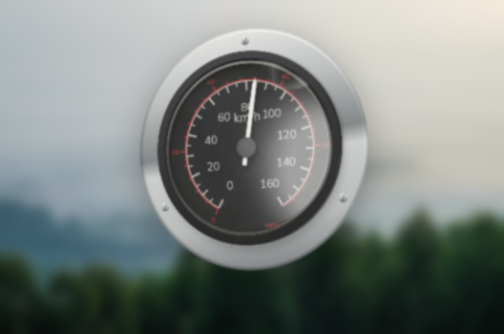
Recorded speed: 85 km/h
